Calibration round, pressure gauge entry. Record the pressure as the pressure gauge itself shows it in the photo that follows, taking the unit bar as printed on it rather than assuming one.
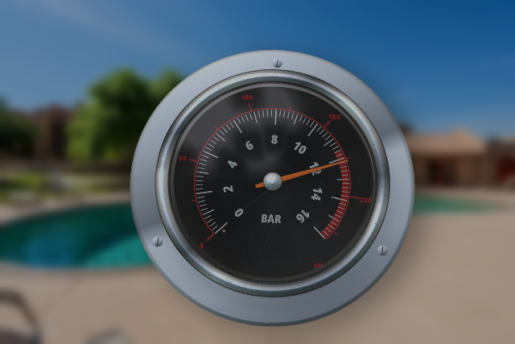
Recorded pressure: 12.2 bar
